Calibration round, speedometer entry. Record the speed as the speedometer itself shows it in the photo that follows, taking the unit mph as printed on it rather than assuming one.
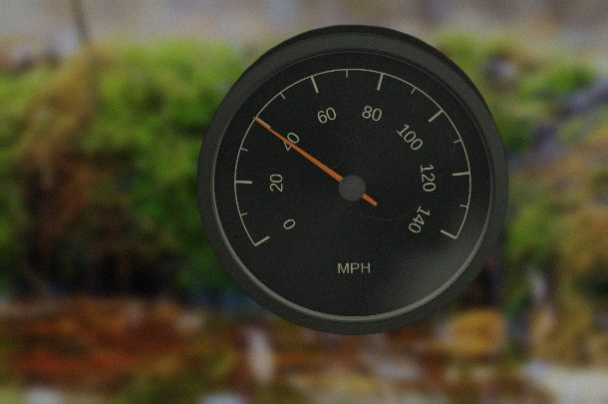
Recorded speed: 40 mph
